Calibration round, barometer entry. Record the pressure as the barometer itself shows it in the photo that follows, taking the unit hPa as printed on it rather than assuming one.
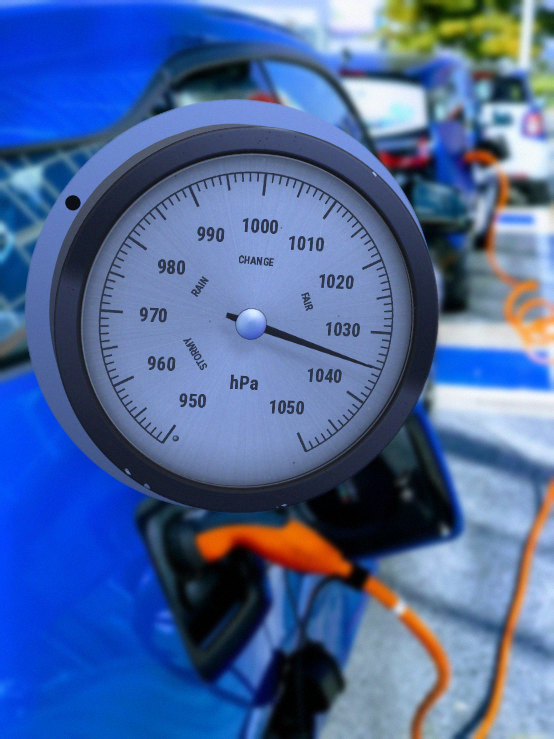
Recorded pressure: 1035 hPa
